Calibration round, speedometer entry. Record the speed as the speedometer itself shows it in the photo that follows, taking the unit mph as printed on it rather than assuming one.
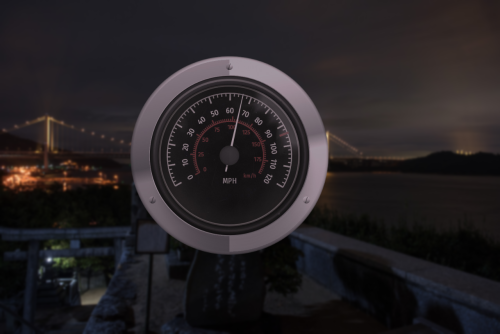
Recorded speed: 66 mph
